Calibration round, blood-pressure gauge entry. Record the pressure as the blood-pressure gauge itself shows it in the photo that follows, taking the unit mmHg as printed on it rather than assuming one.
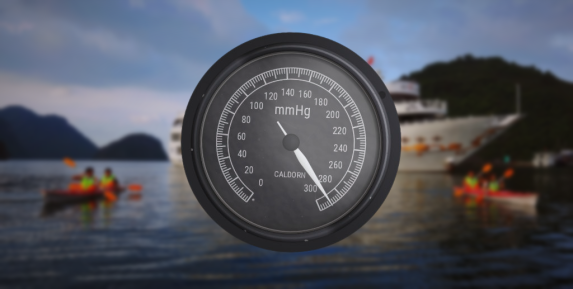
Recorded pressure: 290 mmHg
